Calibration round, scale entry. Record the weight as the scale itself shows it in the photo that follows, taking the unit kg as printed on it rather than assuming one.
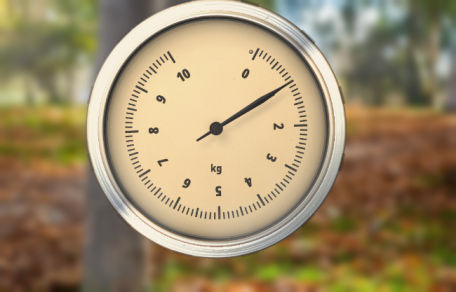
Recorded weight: 1 kg
